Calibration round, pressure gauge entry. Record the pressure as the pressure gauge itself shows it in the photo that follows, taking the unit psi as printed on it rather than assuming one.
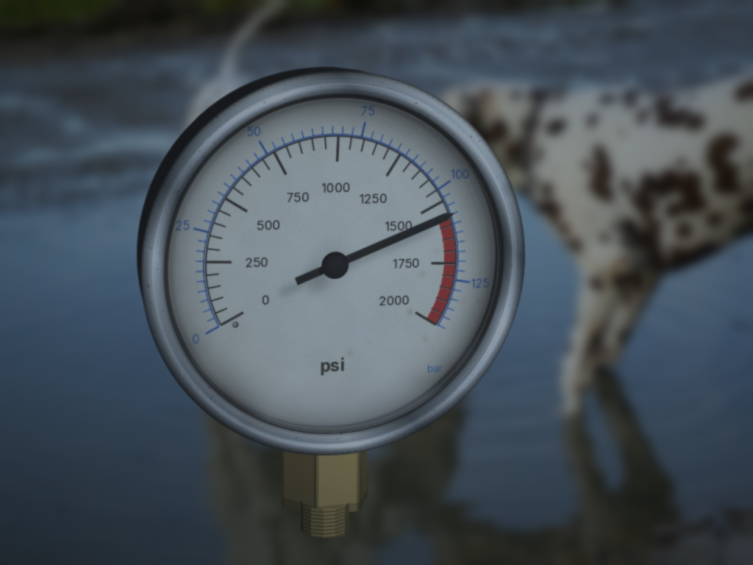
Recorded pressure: 1550 psi
